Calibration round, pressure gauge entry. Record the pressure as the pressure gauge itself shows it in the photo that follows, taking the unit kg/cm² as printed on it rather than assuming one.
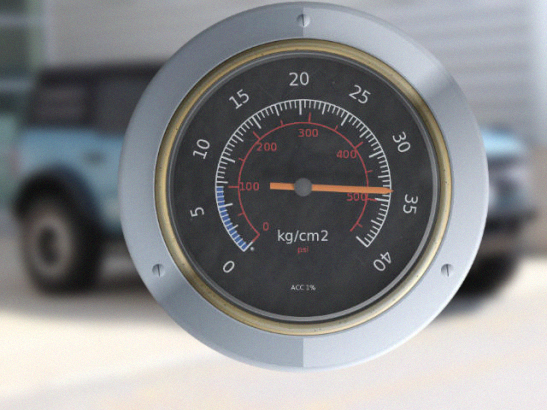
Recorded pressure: 34 kg/cm²
